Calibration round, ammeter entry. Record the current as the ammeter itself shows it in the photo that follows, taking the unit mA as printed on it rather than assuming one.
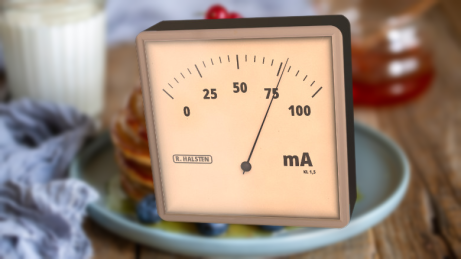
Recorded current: 77.5 mA
